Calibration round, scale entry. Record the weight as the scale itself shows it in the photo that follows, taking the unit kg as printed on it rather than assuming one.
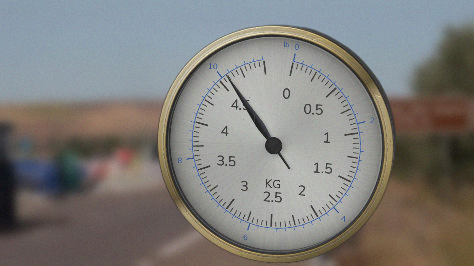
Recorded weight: 4.6 kg
